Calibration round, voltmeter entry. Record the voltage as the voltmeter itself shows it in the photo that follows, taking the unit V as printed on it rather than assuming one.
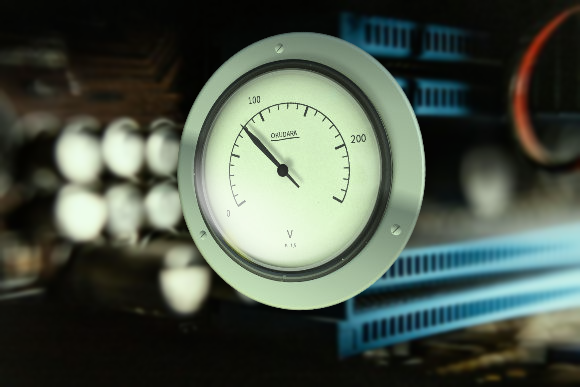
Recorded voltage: 80 V
